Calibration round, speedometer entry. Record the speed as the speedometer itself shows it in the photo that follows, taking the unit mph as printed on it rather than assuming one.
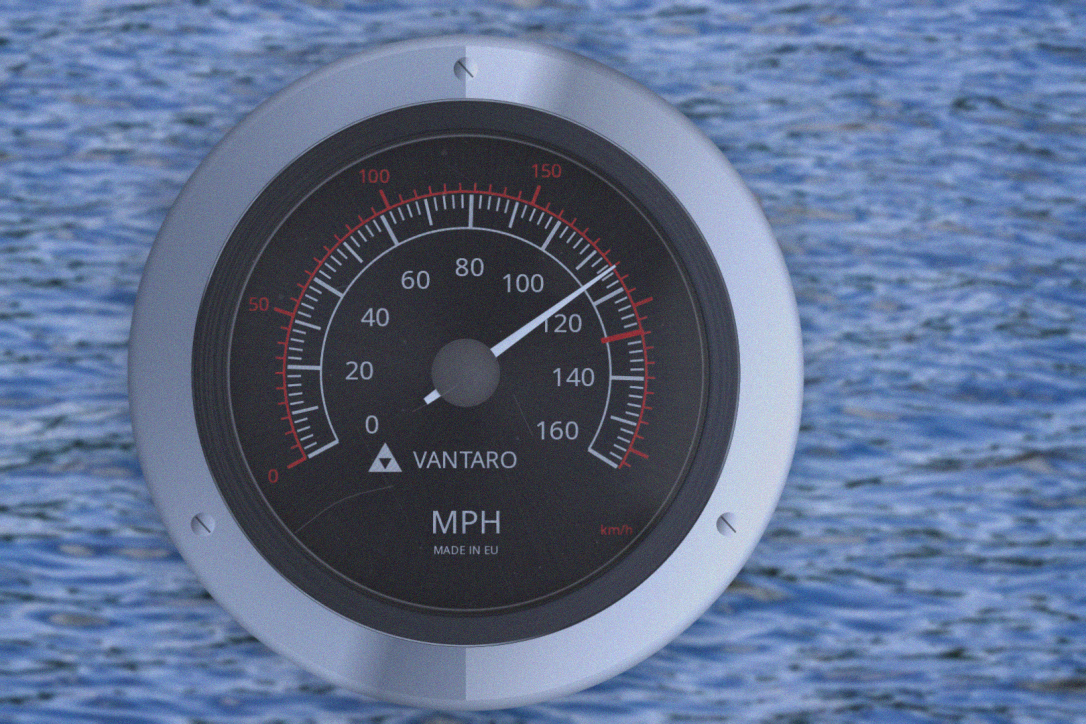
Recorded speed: 115 mph
